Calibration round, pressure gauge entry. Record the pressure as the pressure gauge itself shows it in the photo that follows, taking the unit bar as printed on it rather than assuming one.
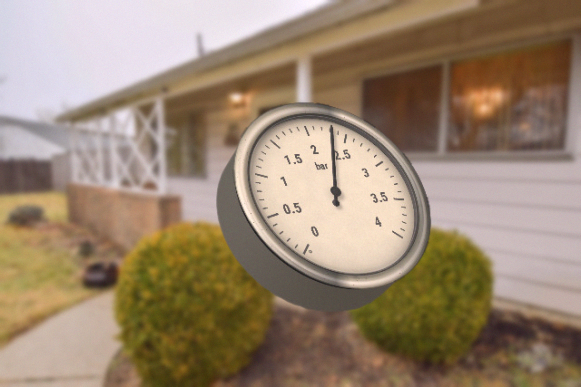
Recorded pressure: 2.3 bar
